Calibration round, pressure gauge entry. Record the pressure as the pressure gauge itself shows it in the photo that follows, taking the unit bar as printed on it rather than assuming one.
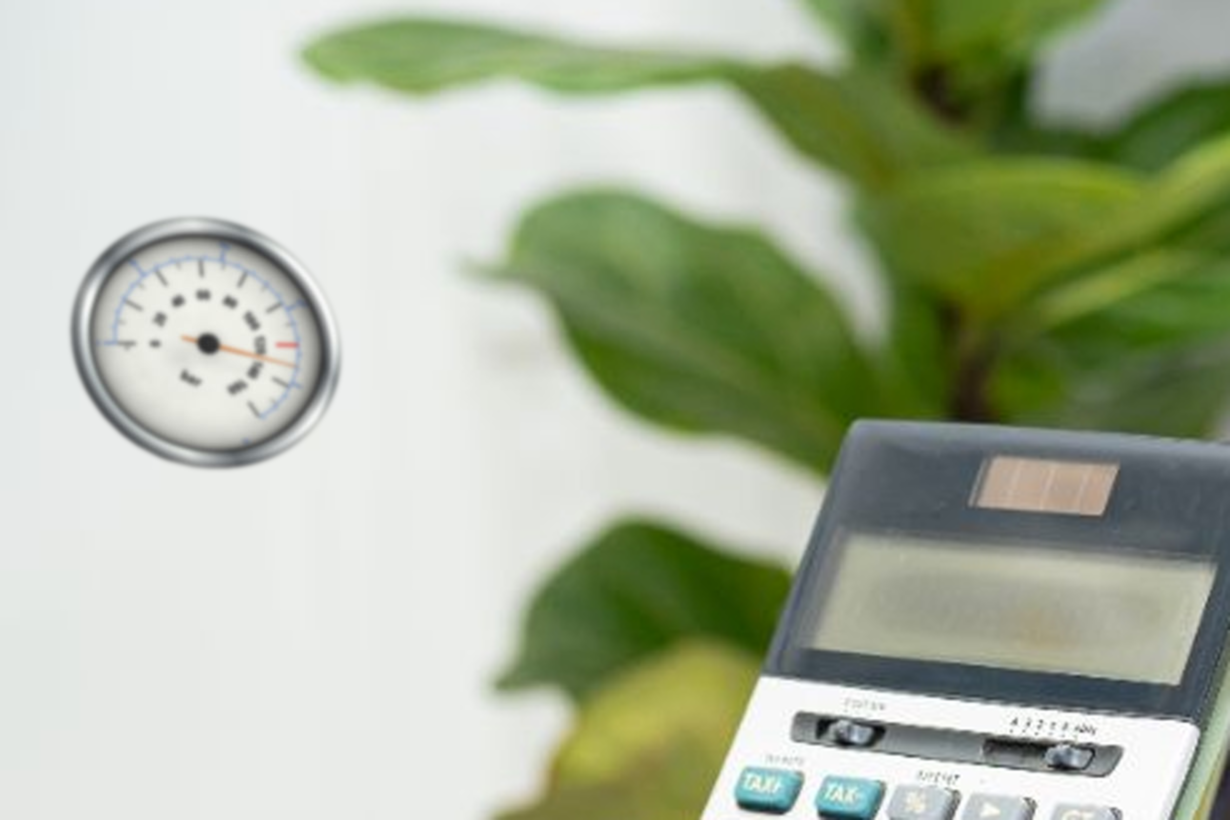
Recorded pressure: 130 bar
